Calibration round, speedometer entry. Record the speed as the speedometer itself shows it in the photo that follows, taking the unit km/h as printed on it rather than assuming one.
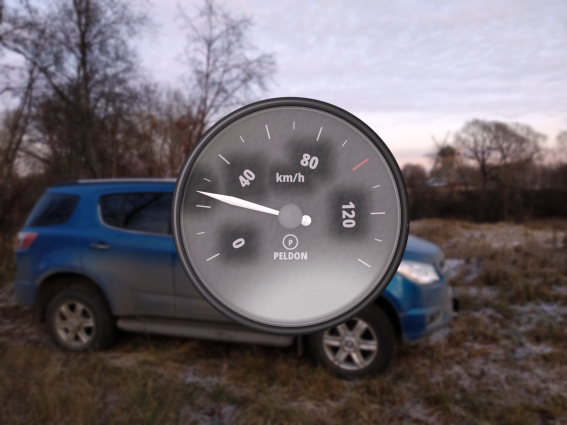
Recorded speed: 25 km/h
